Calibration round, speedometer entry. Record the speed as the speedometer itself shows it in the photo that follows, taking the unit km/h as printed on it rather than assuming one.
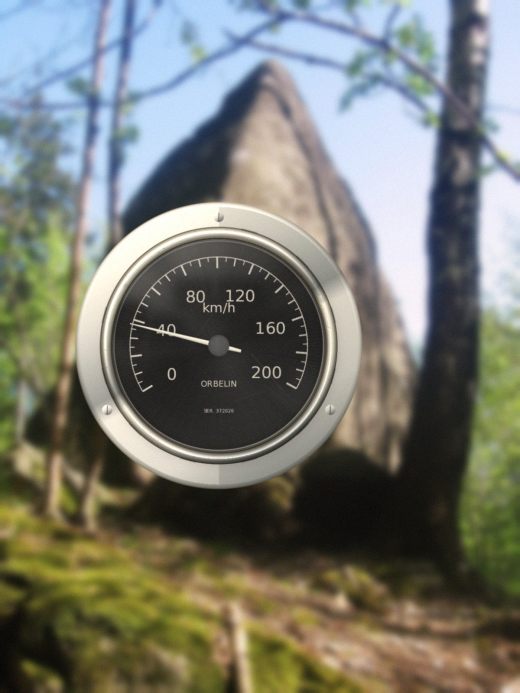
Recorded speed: 37.5 km/h
